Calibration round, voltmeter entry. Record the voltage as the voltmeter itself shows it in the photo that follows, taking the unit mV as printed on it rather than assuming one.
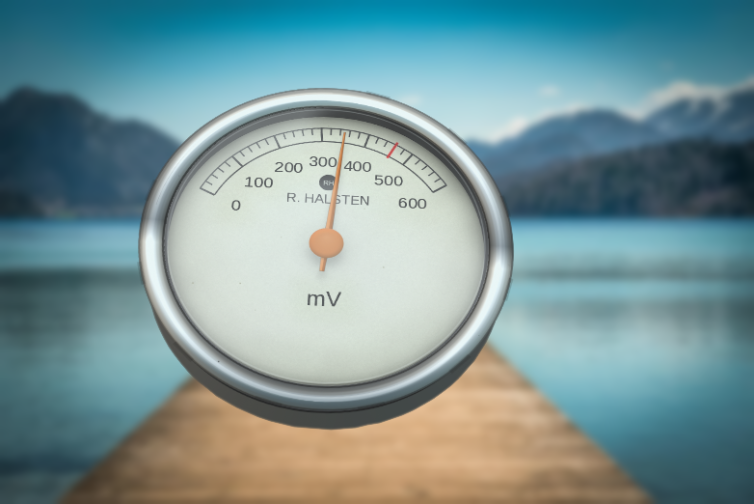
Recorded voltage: 350 mV
